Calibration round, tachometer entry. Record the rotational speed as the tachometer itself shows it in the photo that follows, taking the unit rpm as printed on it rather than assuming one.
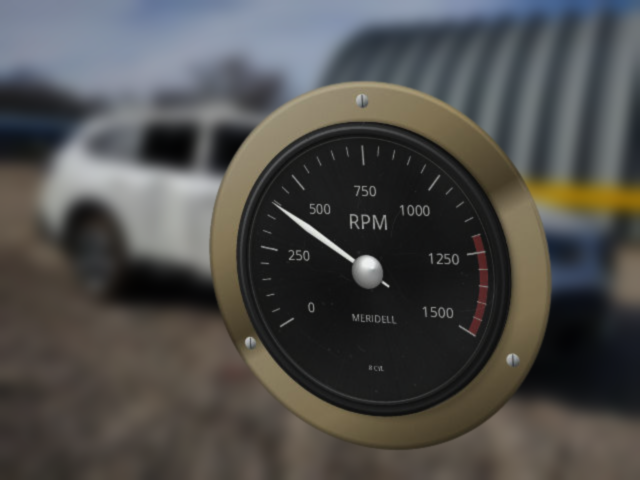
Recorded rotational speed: 400 rpm
